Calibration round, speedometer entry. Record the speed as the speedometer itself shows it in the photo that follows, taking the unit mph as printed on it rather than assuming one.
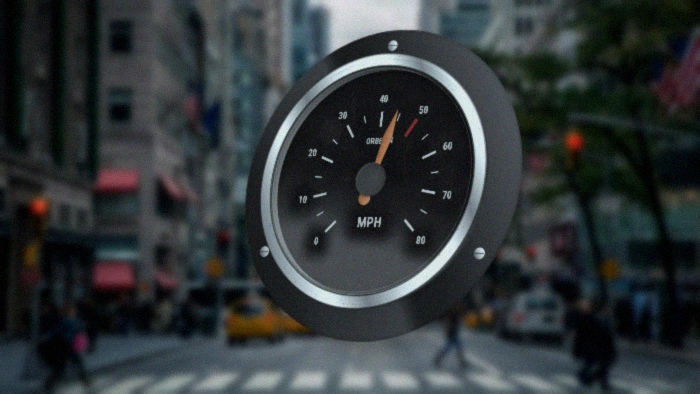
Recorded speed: 45 mph
